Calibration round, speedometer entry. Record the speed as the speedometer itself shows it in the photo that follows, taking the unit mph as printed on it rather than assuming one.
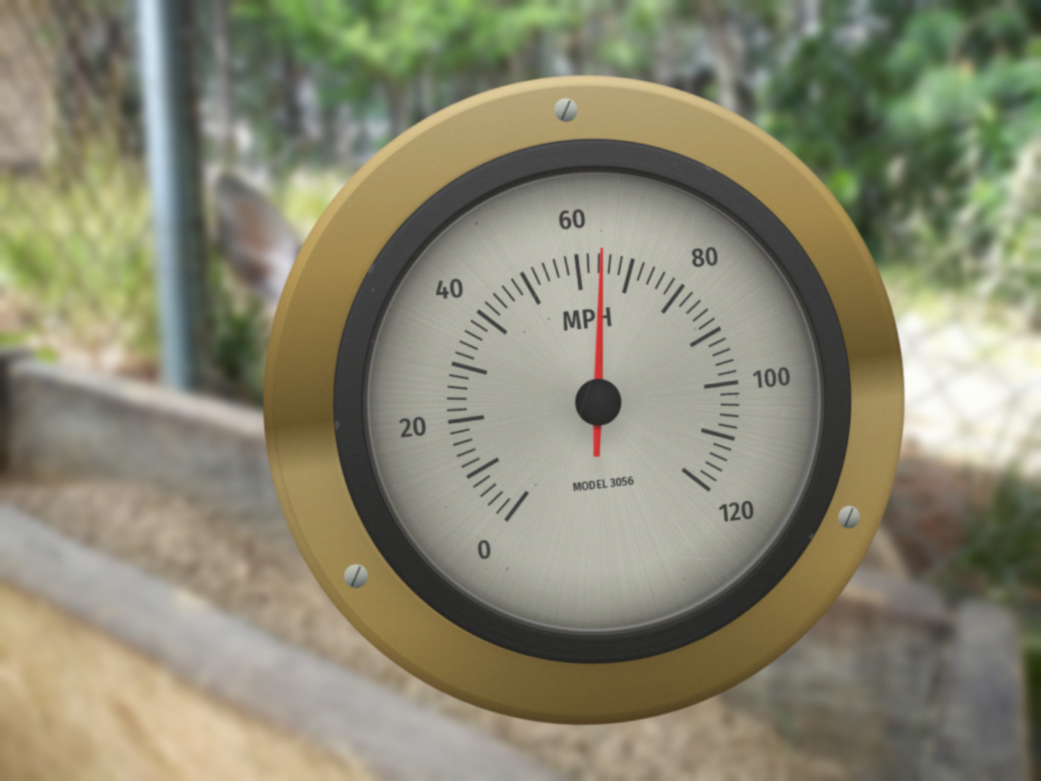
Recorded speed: 64 mph
